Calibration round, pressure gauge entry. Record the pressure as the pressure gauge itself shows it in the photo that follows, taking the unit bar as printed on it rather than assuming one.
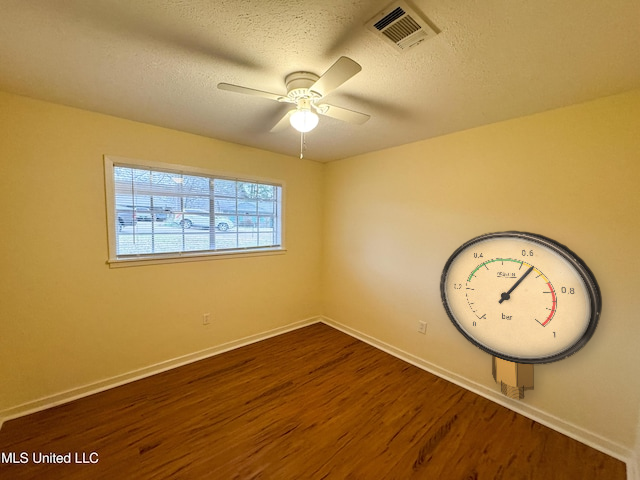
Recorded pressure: 0.65 bar
